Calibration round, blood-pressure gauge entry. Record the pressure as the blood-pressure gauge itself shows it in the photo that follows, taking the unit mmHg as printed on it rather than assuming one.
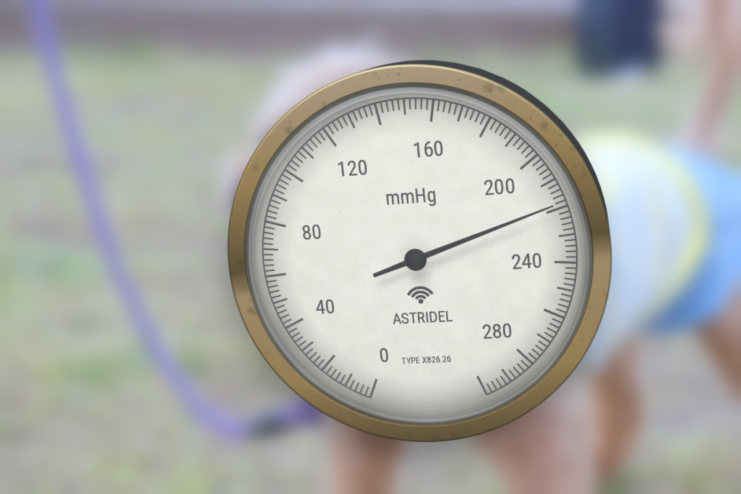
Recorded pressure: 218 mmHg
